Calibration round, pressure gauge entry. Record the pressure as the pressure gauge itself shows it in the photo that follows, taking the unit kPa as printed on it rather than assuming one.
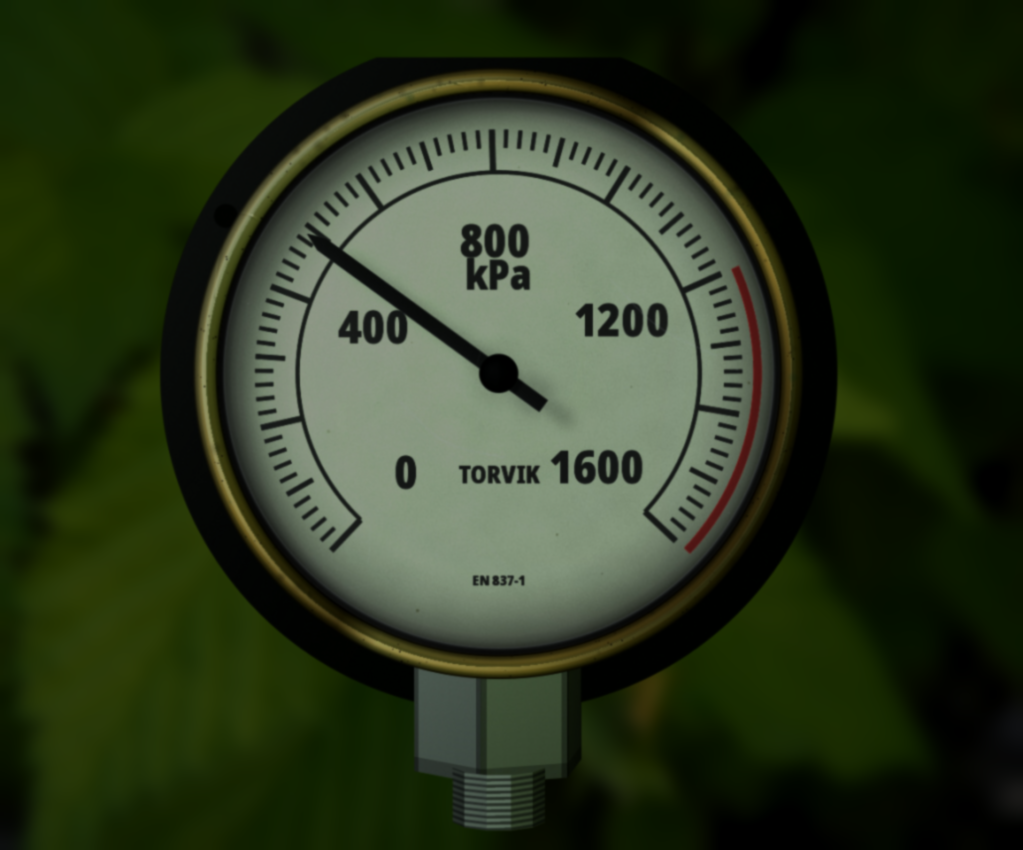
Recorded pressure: 490 kPa
